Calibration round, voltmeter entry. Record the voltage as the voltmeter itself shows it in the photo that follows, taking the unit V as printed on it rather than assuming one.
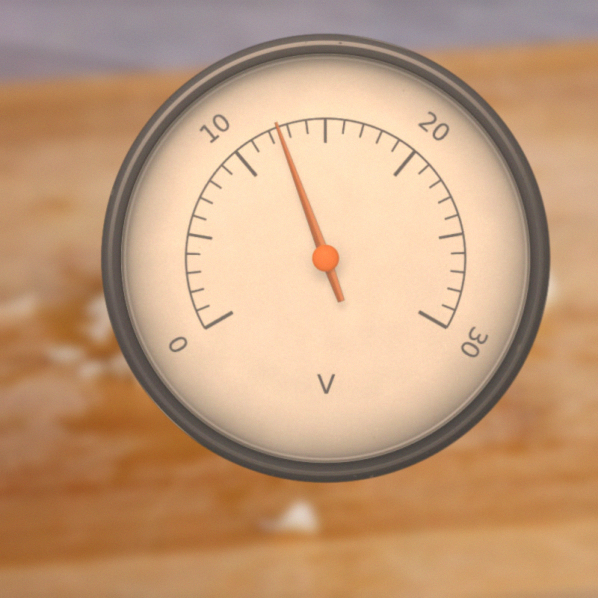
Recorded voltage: 12.5 V
